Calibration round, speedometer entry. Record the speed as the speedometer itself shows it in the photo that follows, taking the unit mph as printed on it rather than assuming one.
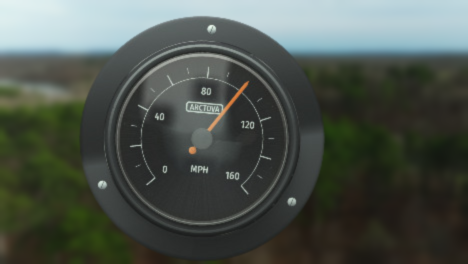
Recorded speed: 100 mph
